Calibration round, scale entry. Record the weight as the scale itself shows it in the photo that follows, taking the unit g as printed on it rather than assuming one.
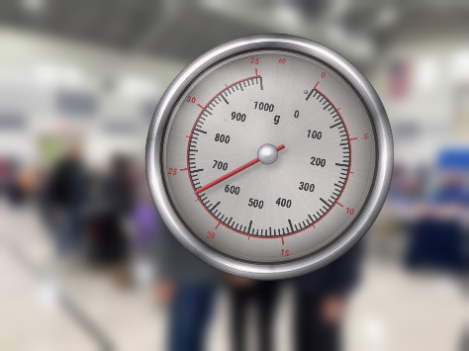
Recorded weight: 650 g
